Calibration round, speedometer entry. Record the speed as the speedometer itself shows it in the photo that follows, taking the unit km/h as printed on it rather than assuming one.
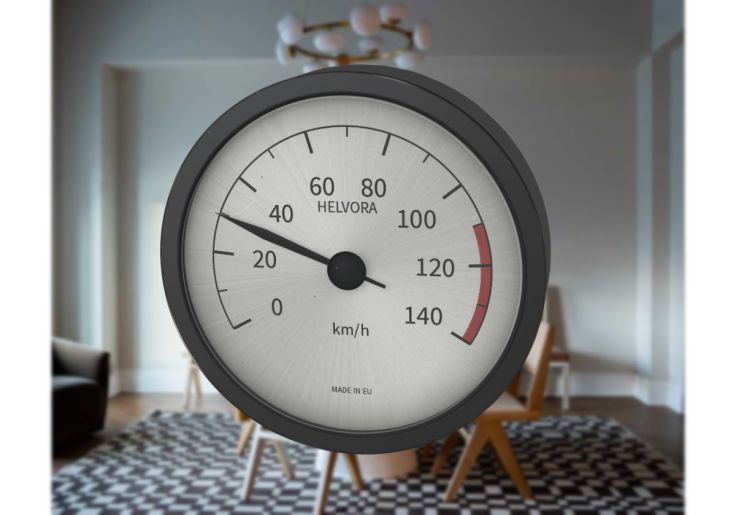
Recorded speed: 30 km/h
